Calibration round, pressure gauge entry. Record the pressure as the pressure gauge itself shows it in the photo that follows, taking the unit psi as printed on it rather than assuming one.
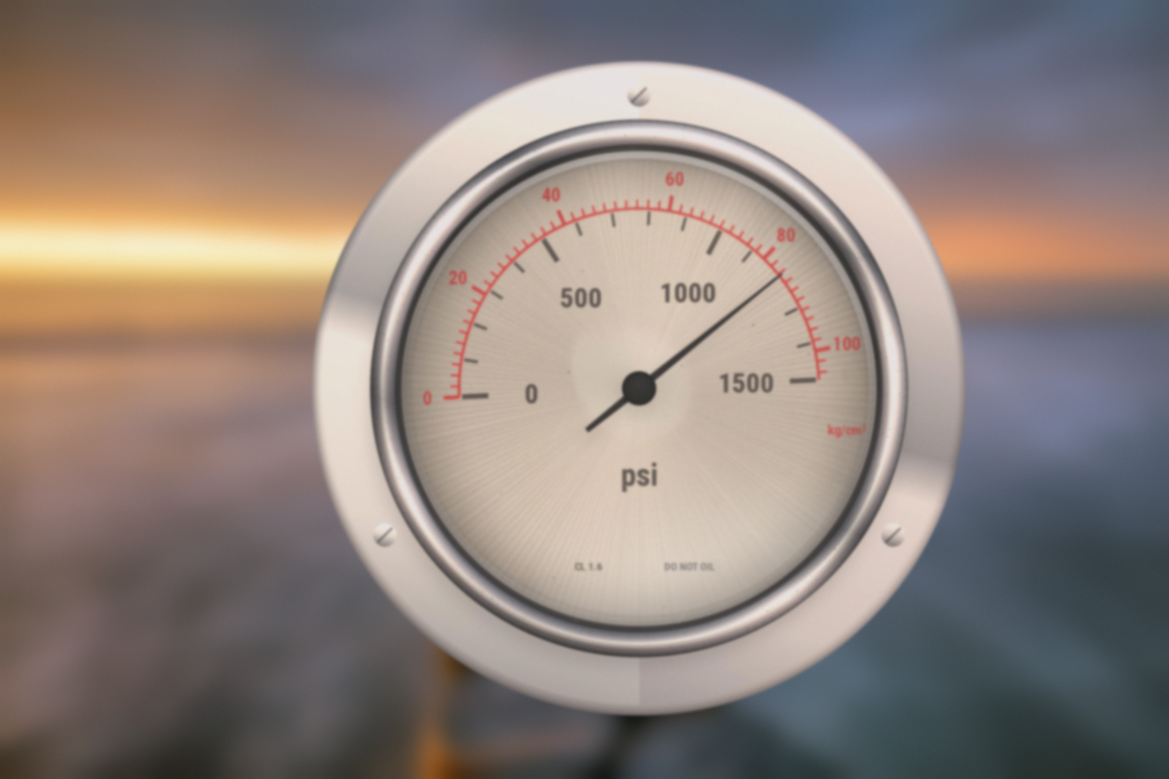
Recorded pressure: 1200 psi
